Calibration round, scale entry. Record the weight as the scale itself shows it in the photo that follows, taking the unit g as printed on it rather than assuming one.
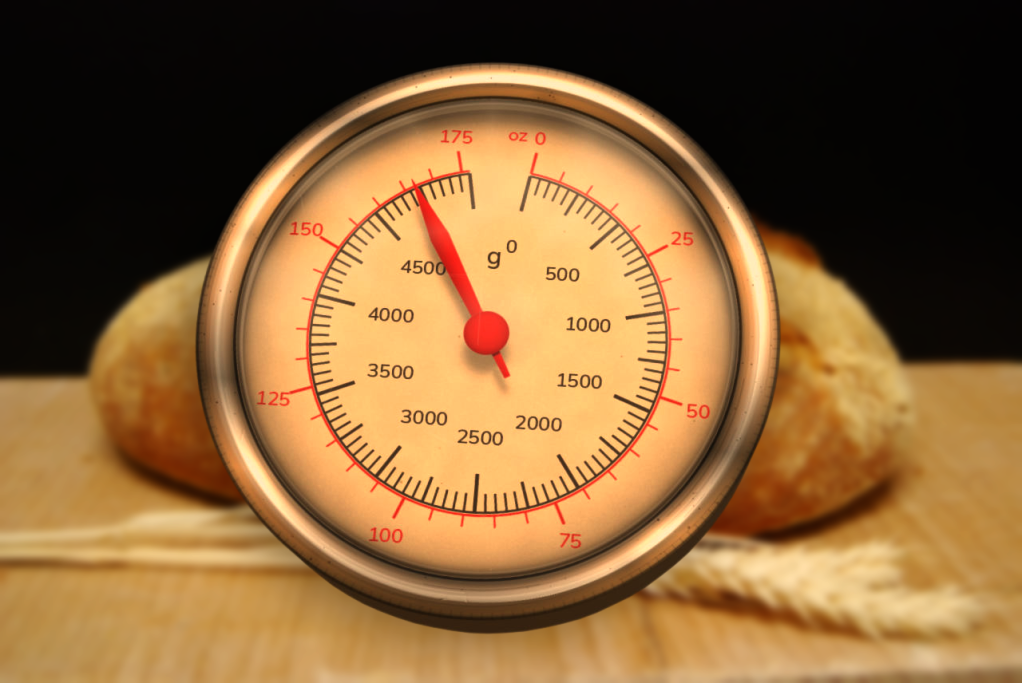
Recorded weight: 4725 g
